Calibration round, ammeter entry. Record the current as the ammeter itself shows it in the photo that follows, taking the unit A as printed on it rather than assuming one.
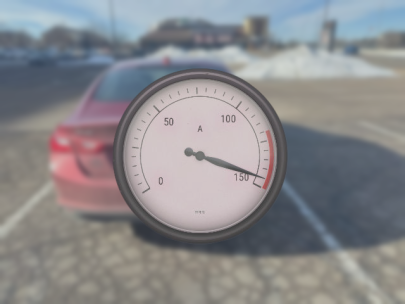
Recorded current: 145 A
